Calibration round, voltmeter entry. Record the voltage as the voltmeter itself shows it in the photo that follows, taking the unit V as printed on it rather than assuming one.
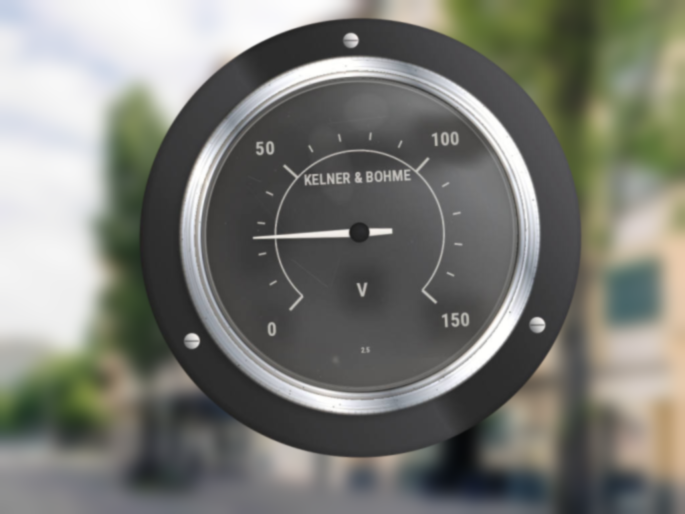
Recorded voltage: 25 V
